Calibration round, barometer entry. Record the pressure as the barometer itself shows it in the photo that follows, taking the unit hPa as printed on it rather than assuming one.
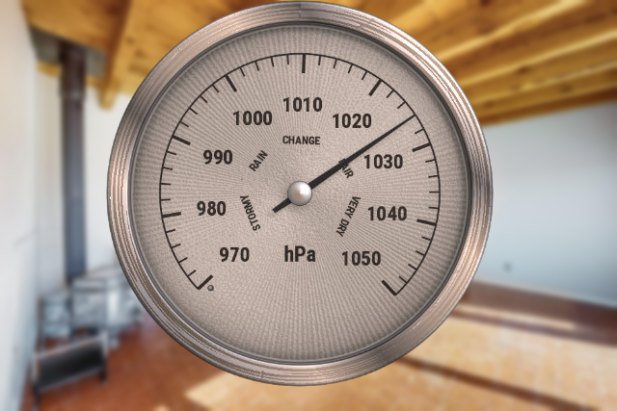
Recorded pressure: 1026 hPa
